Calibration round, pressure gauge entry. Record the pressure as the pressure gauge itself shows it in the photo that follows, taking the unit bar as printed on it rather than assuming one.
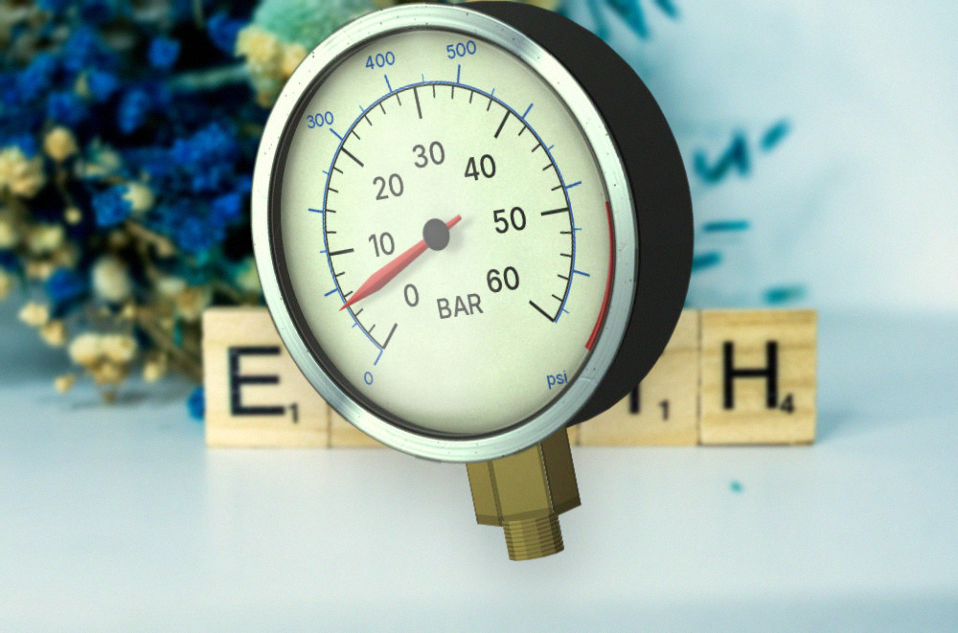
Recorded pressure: 5 bar
